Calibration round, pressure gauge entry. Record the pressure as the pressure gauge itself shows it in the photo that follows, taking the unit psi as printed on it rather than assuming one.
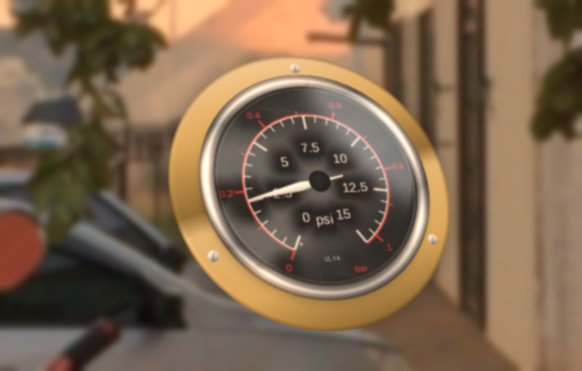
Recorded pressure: 2.5 psi
